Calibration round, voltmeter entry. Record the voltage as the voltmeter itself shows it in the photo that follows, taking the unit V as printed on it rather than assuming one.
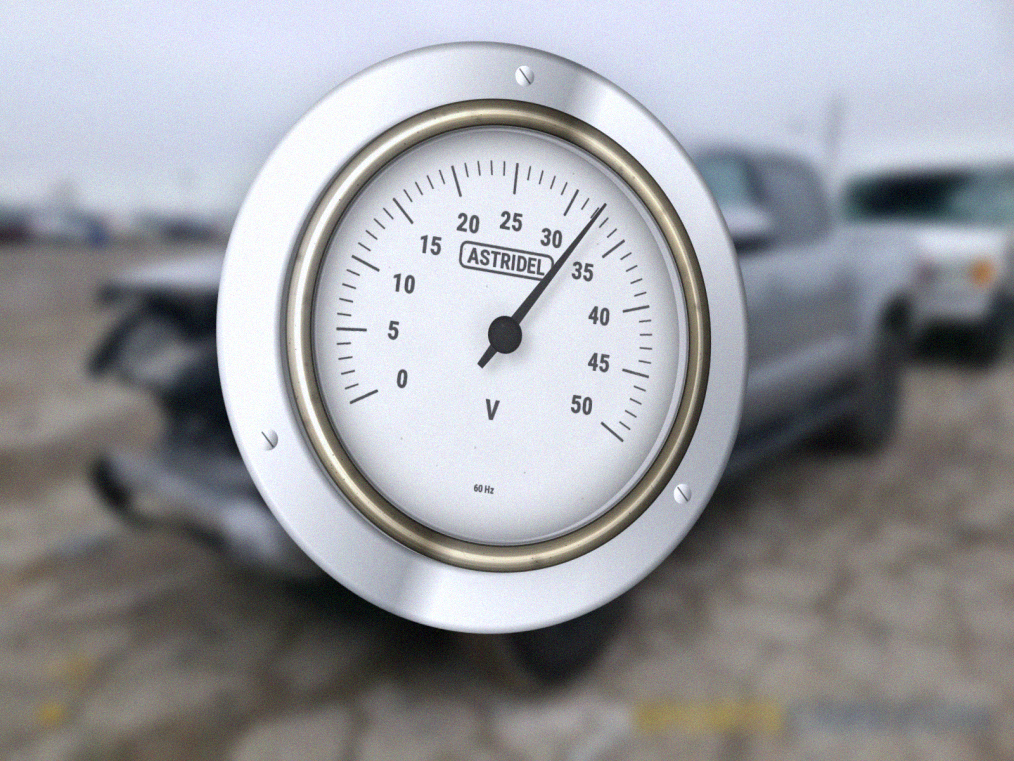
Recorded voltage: 32 V
